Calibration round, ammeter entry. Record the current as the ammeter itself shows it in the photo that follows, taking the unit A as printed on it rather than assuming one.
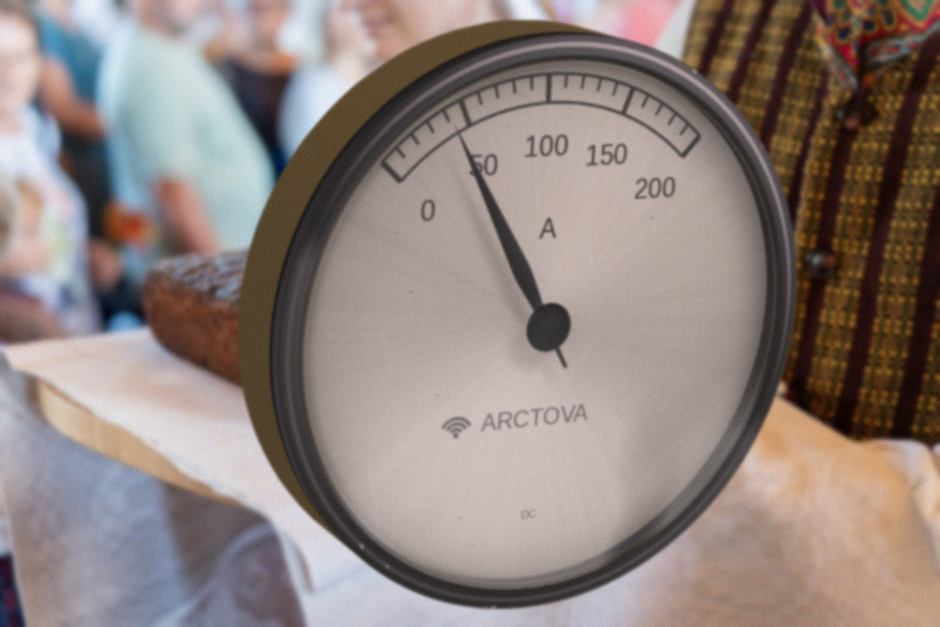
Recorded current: 40 A
